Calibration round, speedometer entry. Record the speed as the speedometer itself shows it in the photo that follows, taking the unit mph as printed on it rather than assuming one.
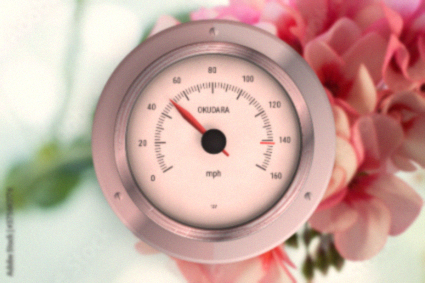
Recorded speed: 50 mph
